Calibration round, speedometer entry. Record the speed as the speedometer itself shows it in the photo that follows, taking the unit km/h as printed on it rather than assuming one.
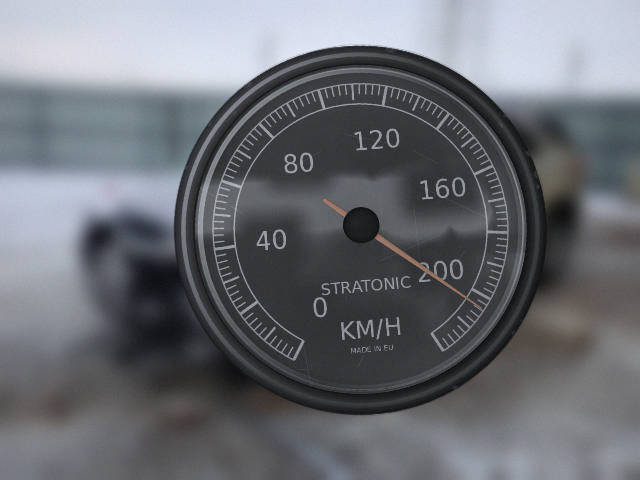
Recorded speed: 204 km/h
